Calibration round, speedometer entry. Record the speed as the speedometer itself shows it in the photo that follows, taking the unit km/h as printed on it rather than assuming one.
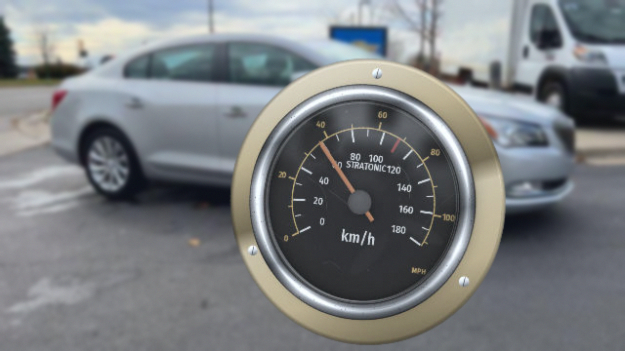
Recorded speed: 60 km/h
